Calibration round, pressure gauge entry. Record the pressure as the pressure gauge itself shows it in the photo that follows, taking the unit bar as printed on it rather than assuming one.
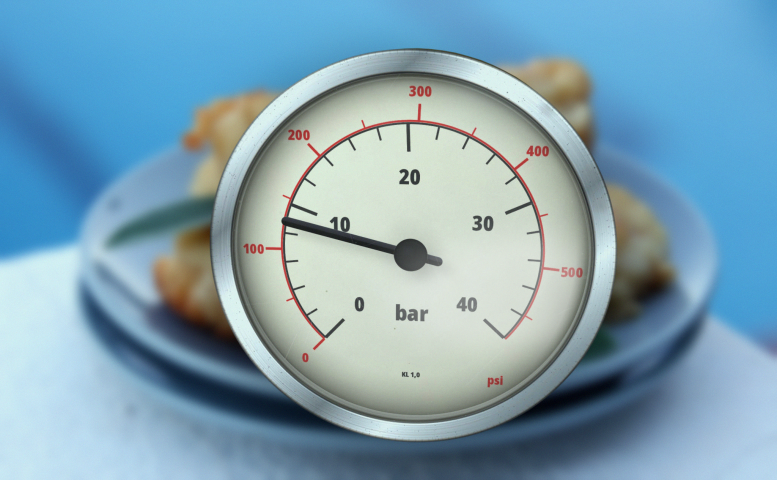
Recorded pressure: 9 bar
